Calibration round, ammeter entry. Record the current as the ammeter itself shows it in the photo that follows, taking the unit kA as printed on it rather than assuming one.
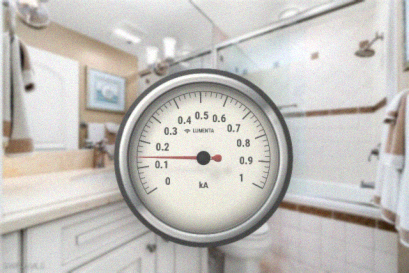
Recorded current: 0.14 kA
